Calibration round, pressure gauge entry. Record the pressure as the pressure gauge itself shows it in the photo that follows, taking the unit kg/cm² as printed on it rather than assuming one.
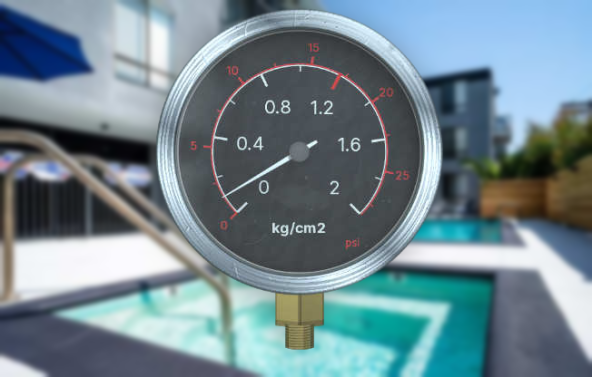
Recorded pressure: 0.1 kg/cm²
